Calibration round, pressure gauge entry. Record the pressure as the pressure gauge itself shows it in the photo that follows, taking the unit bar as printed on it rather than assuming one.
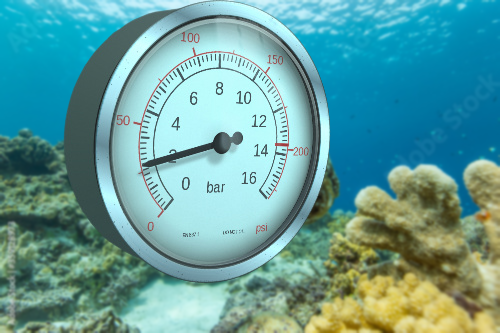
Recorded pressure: 2 bar
